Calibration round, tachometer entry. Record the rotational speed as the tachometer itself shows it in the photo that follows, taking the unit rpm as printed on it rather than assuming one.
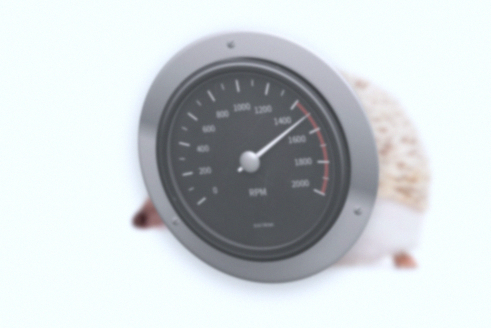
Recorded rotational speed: 1500 rpm
